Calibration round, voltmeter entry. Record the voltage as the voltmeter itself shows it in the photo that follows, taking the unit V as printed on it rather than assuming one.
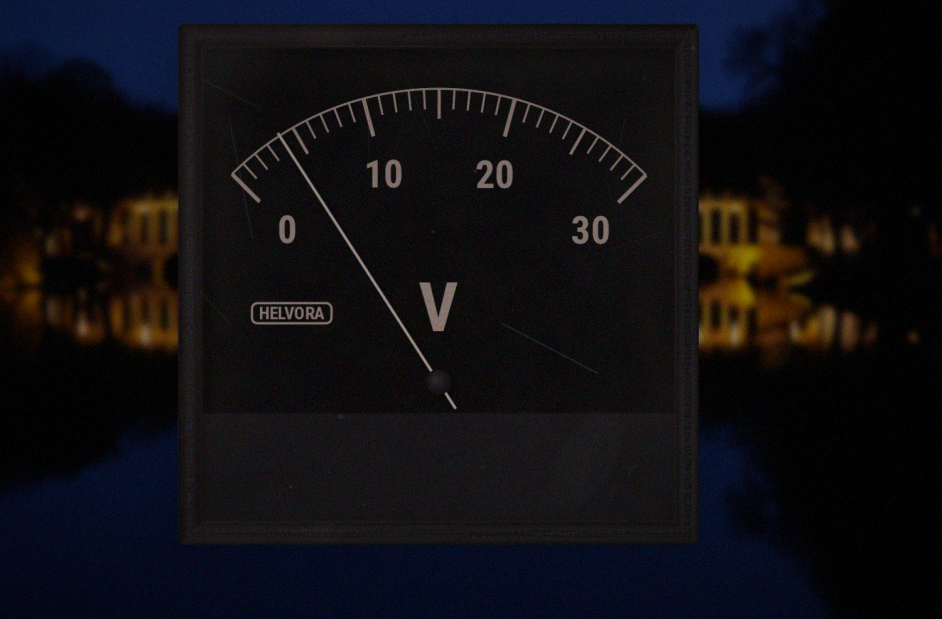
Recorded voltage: 4 V
